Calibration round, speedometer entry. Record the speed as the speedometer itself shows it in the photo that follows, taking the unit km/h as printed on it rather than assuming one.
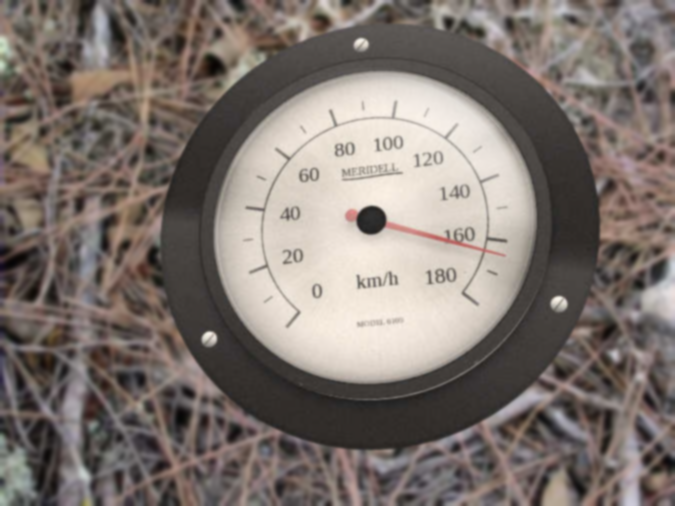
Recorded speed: 165 km/h
